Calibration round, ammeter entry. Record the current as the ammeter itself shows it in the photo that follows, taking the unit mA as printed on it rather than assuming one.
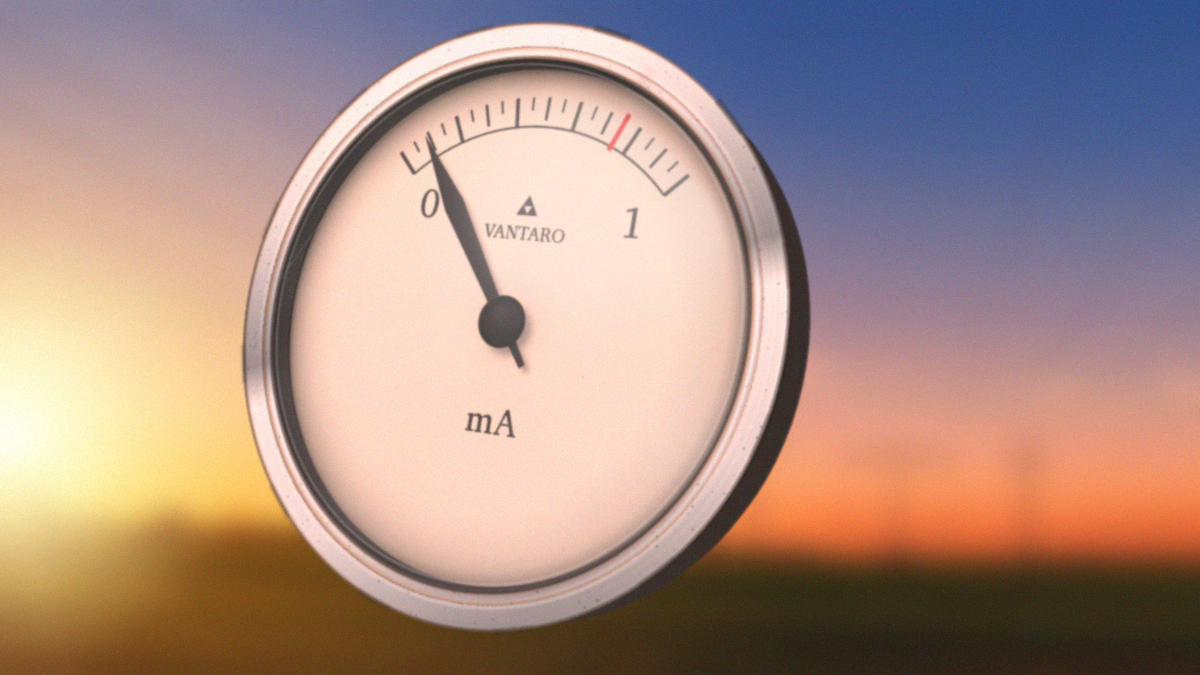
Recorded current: 0.1 mA
